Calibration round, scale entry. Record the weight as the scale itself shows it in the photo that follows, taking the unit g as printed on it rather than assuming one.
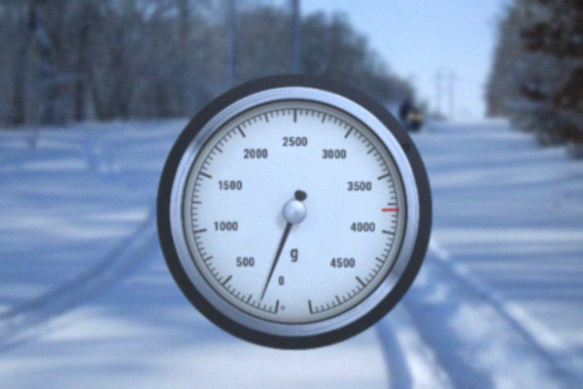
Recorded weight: 150 g
